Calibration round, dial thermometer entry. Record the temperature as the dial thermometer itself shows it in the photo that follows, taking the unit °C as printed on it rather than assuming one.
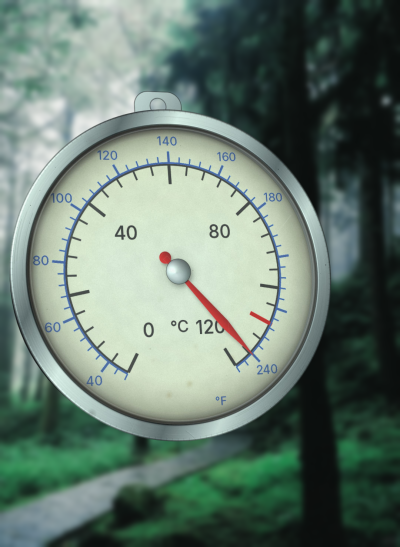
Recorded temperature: 116 °C
